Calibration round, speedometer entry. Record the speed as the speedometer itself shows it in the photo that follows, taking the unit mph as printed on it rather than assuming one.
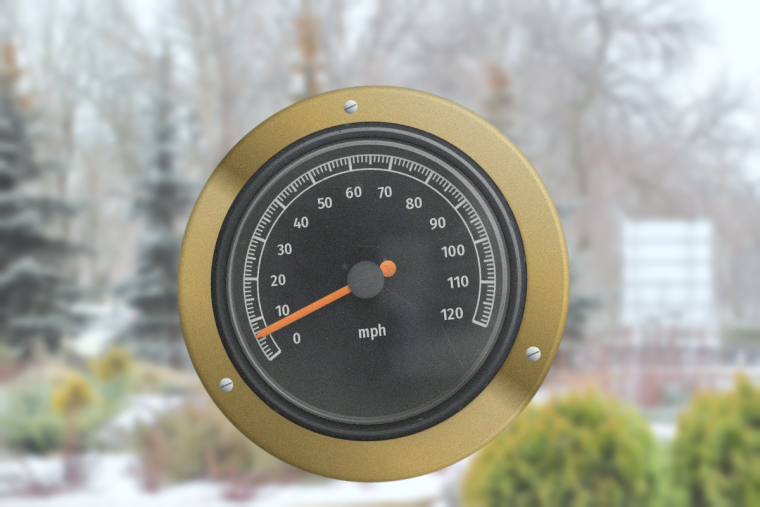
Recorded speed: 6 mph
